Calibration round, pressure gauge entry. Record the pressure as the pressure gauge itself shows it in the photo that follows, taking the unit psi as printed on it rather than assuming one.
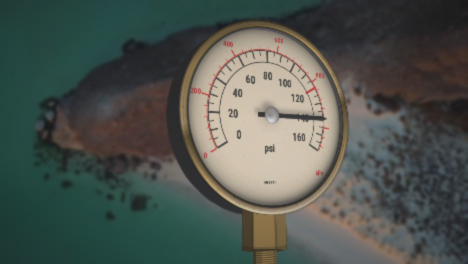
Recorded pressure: 140 psi
